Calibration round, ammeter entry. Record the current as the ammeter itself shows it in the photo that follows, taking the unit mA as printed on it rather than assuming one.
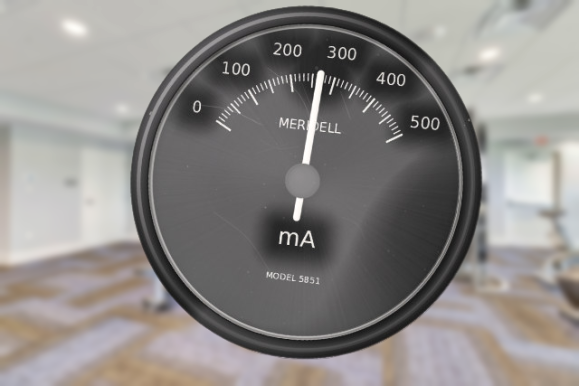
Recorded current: 270 mA
